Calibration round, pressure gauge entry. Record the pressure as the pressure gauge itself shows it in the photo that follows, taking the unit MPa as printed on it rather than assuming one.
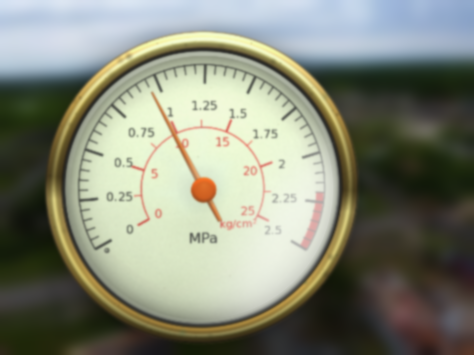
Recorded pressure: 0.95 MPa
